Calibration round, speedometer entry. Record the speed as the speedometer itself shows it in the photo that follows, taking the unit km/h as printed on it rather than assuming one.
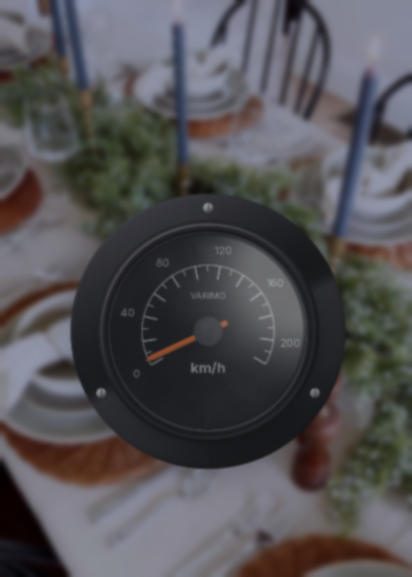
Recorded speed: 5 km/h
